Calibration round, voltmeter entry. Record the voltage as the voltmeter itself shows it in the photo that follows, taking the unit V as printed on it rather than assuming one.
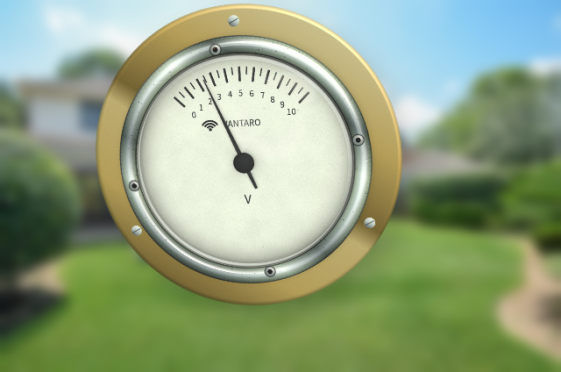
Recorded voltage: 2.5 V
